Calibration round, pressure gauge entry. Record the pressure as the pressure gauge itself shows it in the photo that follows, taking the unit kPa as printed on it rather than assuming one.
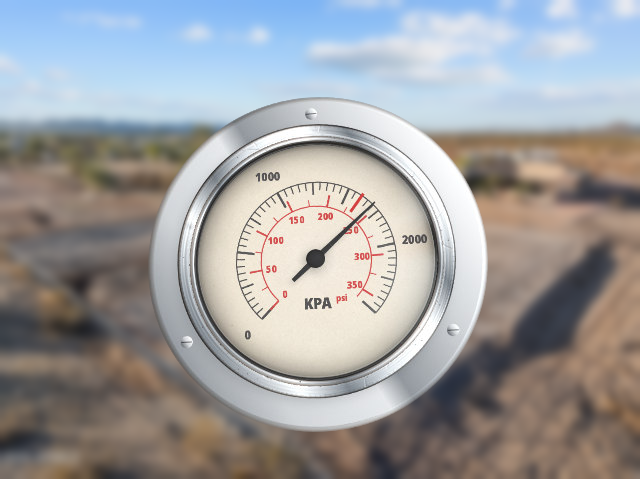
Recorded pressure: 1700 kPa
